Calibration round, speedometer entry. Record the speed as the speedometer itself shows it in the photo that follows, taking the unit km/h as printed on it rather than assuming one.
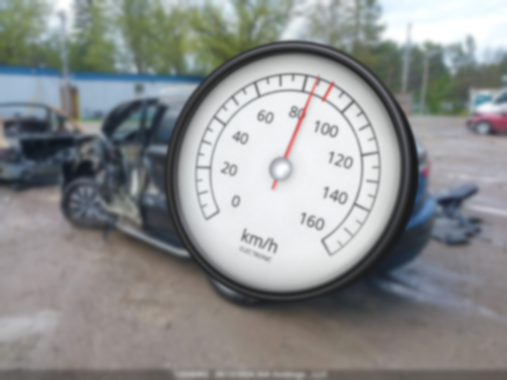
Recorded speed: 85 km/h
